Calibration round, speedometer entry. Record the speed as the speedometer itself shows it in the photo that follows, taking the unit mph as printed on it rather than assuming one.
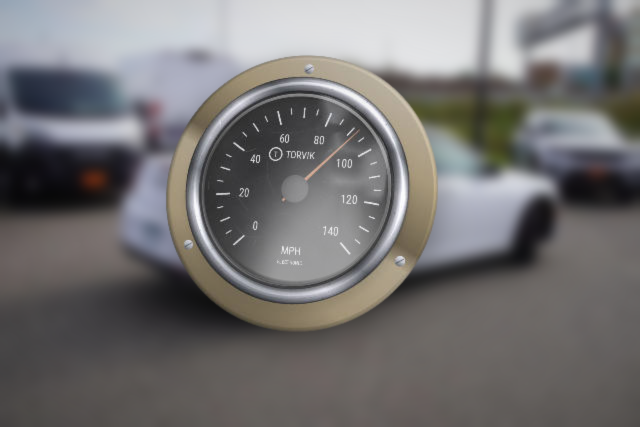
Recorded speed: 92.5 mph
